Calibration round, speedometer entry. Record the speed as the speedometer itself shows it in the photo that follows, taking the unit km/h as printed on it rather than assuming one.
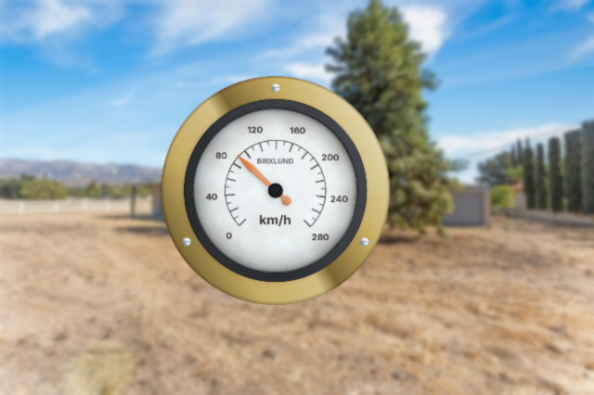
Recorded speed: 90 km/h
